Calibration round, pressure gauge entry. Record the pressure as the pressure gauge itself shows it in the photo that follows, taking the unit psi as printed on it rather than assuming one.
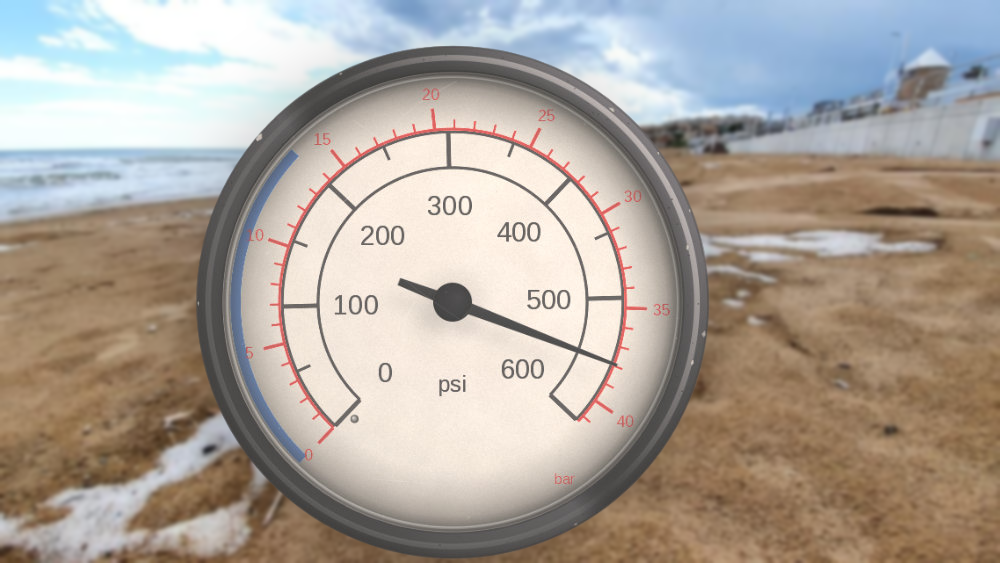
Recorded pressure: 550 psi
